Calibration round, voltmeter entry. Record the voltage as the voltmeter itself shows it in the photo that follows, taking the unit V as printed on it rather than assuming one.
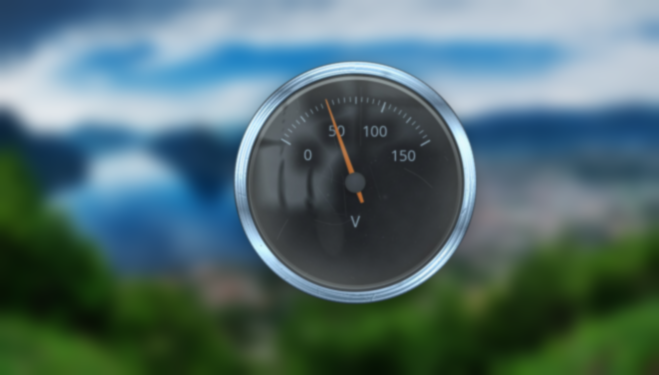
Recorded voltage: 50 V
